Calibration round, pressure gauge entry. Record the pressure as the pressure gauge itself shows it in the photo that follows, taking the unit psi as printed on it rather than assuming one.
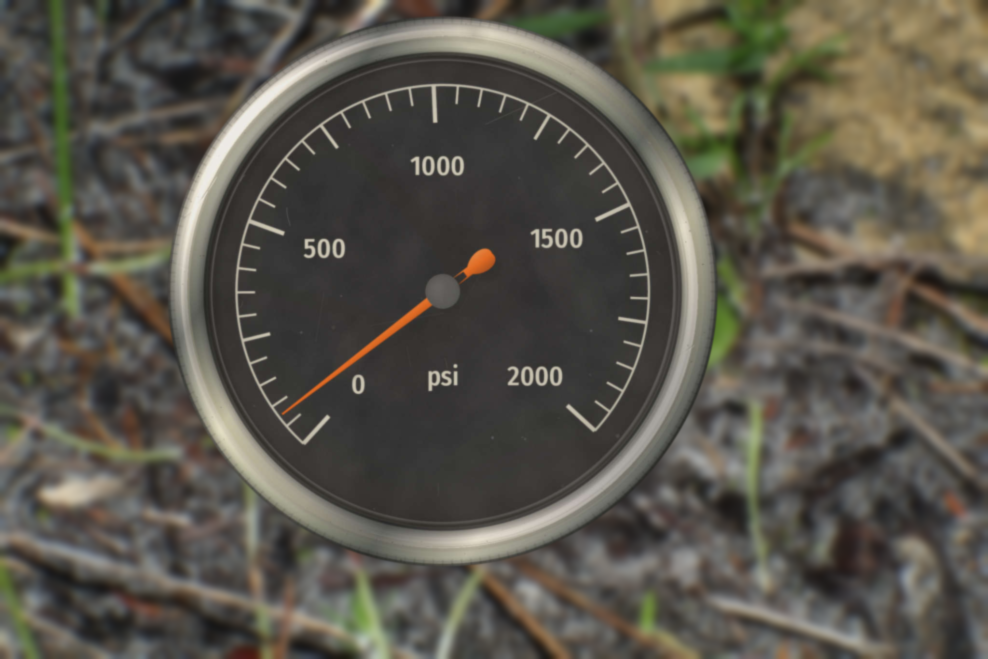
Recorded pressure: 75 psi
